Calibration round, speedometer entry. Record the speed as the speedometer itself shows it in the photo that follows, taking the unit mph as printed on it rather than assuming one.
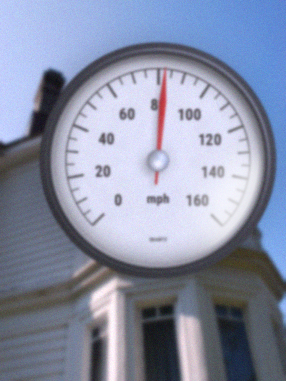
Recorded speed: 82.5 mph
